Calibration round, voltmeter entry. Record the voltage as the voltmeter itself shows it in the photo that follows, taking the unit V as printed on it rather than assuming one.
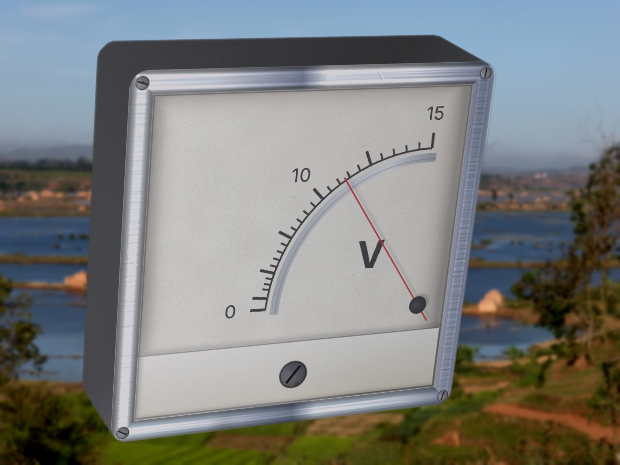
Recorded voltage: 11.25 V
